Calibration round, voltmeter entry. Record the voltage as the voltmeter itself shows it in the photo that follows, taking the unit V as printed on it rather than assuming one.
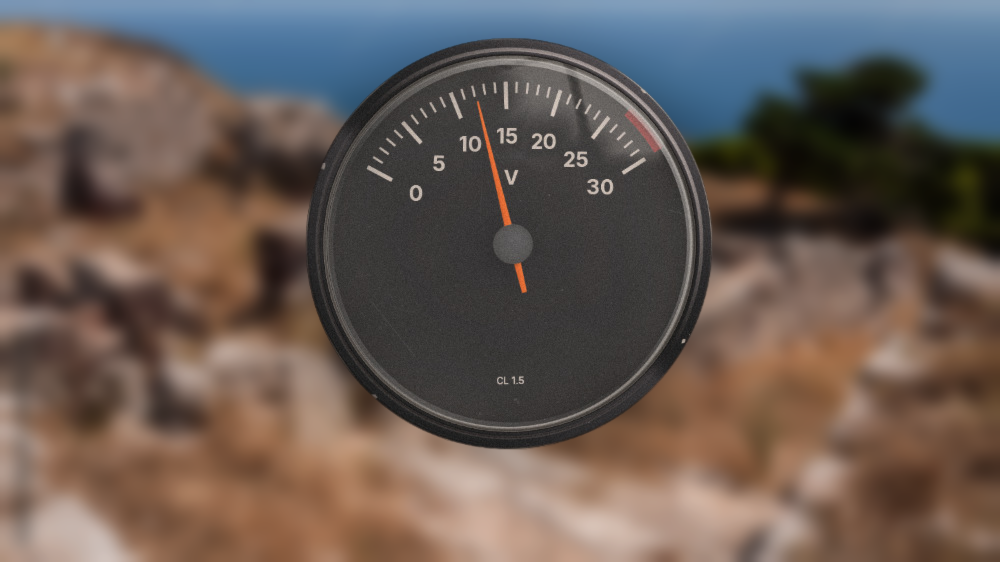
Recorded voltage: 12 V
